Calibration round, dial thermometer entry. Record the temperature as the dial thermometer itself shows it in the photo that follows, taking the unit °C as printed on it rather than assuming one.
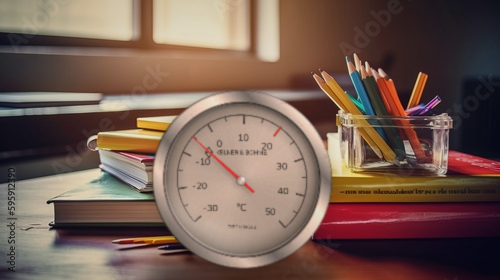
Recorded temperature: -5 °C
